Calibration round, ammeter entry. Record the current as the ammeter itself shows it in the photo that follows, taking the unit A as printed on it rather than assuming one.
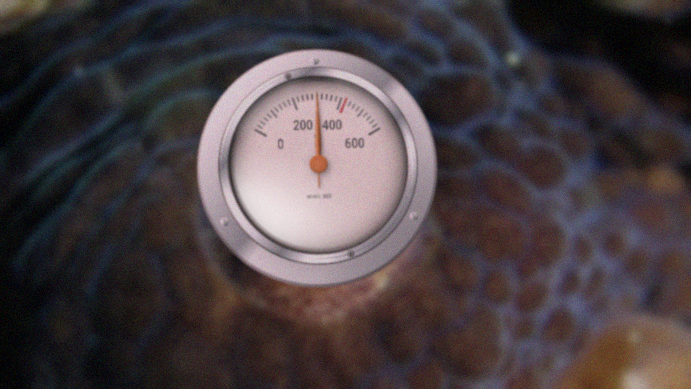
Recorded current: 300 A
